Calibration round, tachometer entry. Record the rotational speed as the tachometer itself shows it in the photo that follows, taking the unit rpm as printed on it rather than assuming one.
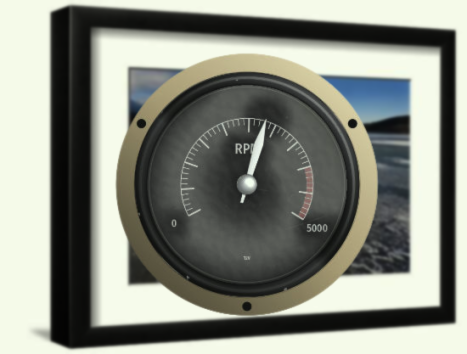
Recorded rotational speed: 2800 rpm
